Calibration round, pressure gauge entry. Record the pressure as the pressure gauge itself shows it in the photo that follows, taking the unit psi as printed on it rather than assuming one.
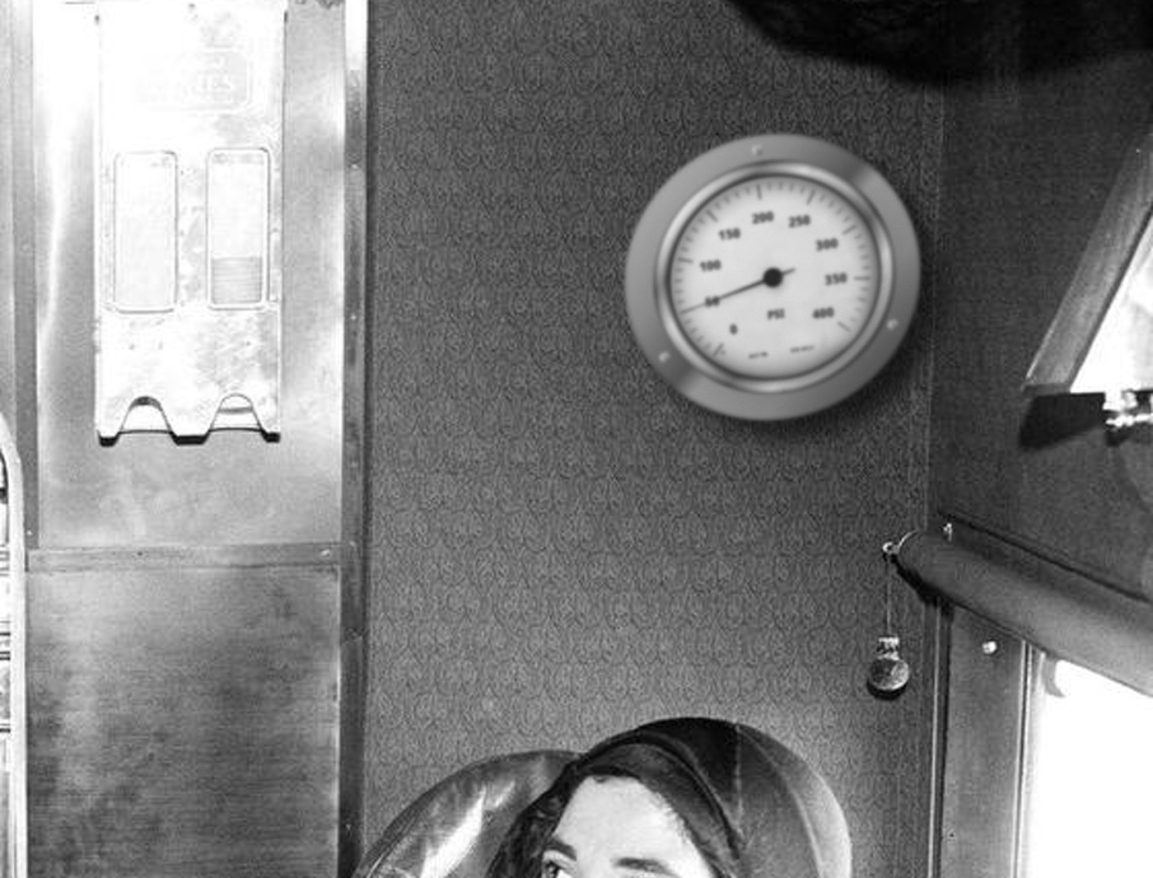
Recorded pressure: 50 psi
